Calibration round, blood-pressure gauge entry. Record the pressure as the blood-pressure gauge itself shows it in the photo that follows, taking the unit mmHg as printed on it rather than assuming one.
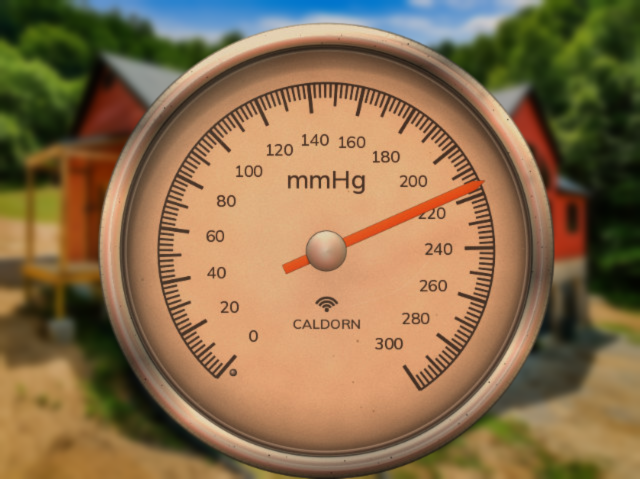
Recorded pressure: 216 mmHg
